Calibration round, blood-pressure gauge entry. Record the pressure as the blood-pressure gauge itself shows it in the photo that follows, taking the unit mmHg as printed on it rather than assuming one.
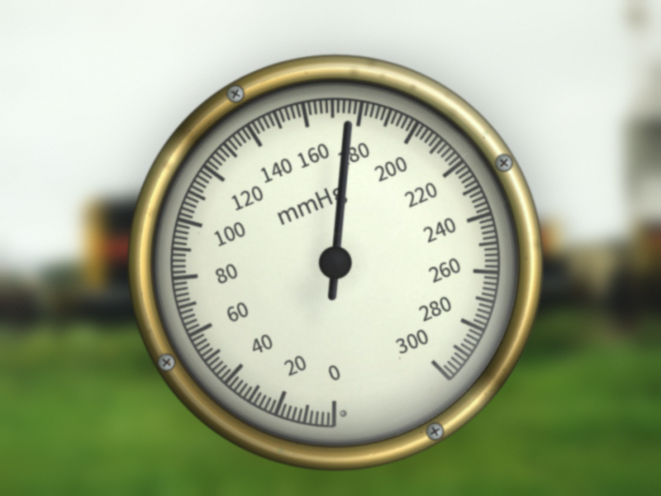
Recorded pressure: 176 mmHg
